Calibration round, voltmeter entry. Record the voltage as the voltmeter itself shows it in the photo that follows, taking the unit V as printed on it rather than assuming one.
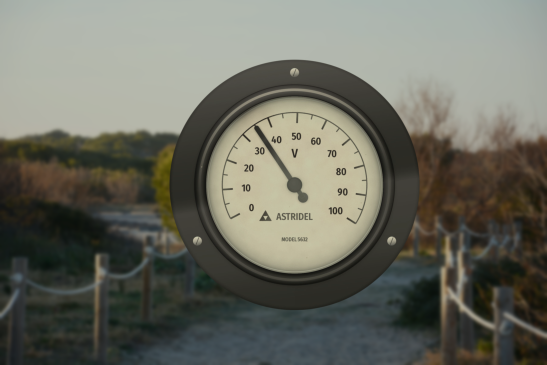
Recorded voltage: 35 V
